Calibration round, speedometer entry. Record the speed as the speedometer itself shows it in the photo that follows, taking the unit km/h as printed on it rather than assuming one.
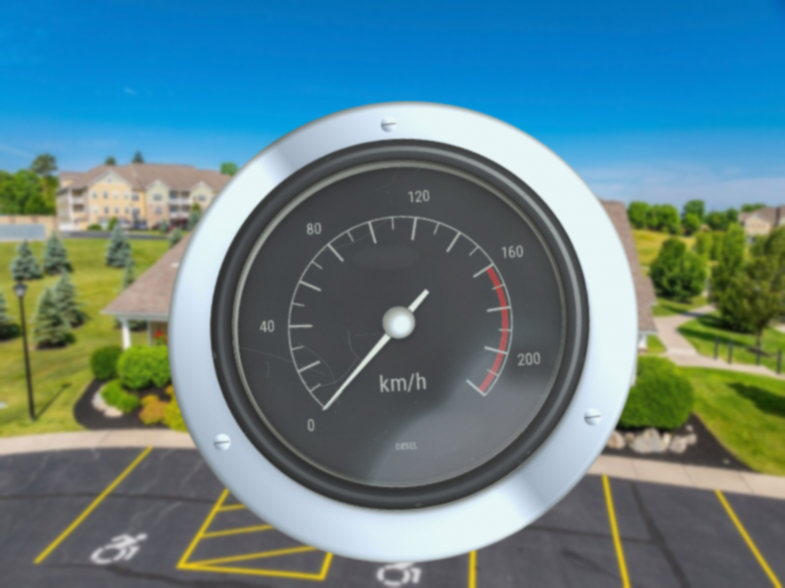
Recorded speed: 0 km/h
